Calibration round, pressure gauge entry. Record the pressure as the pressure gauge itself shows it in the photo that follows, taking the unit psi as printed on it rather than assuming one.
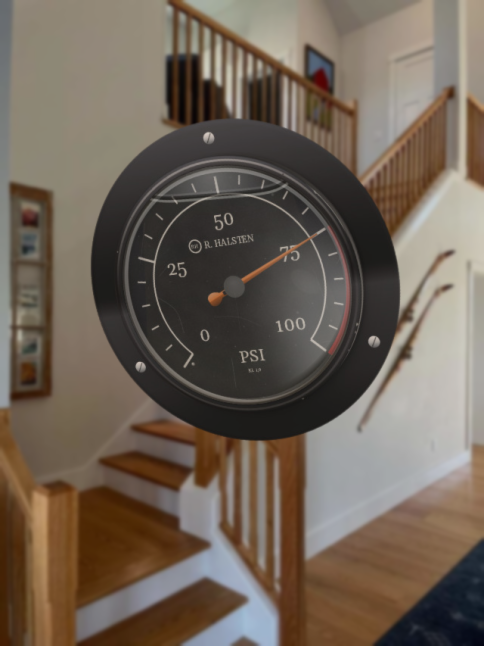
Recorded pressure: 75 psi
